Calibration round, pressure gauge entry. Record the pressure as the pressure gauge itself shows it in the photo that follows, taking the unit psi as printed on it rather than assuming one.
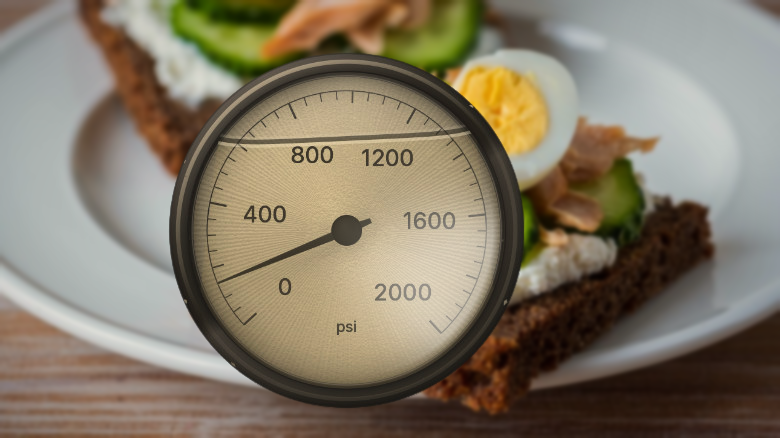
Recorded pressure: 150 psi
